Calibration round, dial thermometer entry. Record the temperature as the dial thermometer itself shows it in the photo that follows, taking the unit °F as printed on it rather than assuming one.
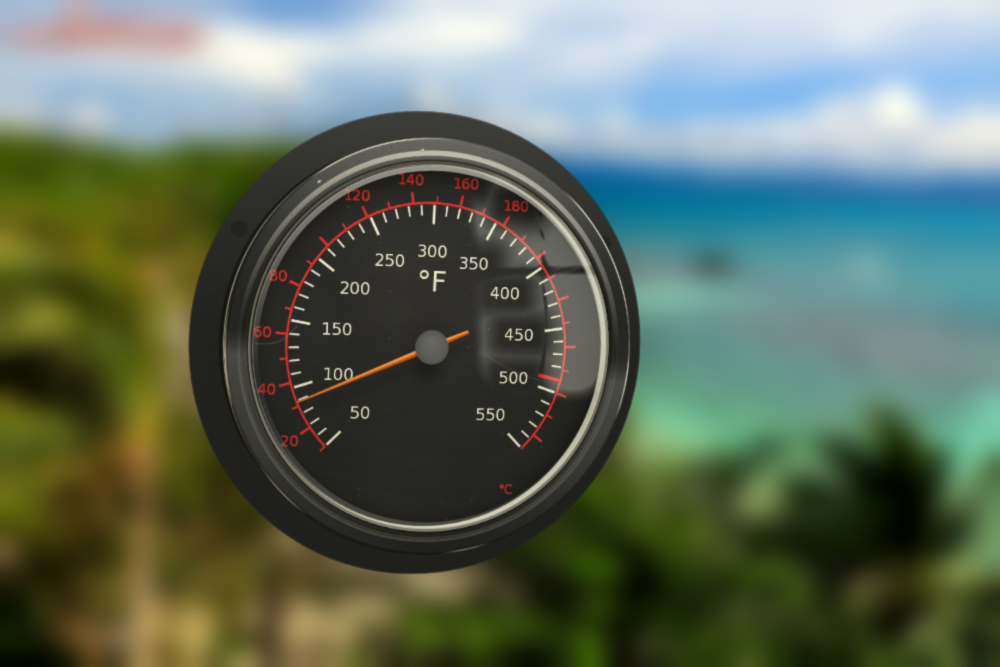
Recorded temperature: 90 °F
